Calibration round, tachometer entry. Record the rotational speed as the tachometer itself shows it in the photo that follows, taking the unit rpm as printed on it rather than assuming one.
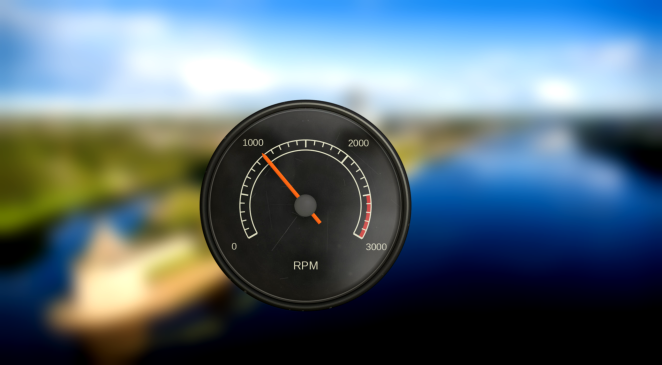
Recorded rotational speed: 1000 rpm
